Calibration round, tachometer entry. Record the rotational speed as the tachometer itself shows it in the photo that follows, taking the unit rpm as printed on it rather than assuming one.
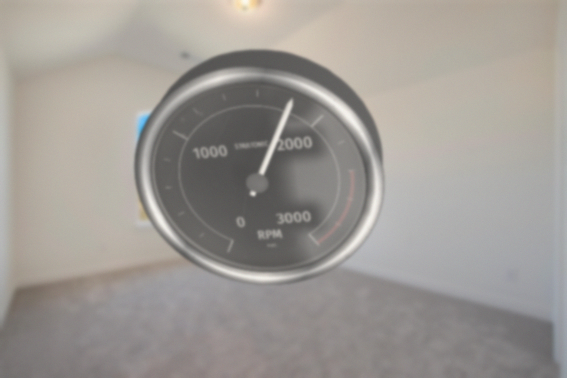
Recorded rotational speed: 1800 rpm
